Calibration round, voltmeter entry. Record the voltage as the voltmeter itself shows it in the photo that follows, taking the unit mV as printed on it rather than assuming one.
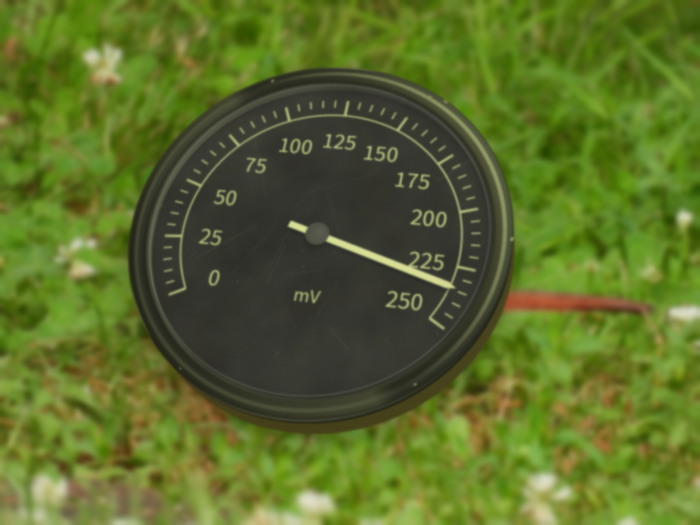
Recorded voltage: 235 mV
